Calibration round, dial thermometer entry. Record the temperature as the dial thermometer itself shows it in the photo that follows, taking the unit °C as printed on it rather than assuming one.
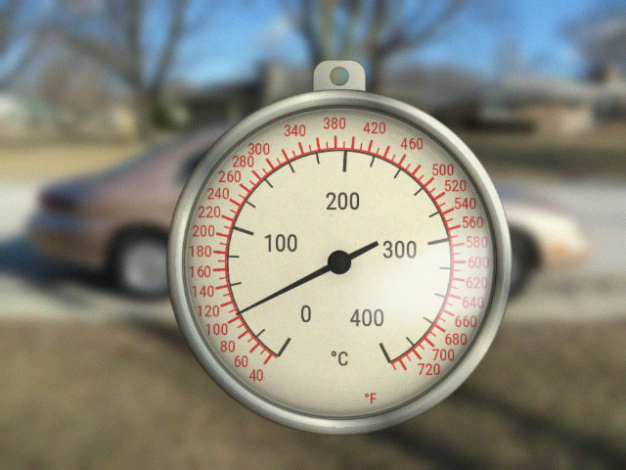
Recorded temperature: 40 °C
